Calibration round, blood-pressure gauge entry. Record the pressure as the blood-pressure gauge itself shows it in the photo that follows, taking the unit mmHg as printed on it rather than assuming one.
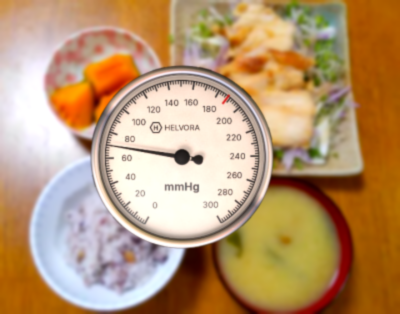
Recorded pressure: 70 mmHg
